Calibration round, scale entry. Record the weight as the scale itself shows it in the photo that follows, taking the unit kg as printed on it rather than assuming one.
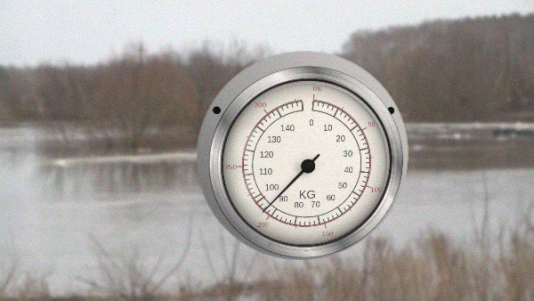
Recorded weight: 94 kg
